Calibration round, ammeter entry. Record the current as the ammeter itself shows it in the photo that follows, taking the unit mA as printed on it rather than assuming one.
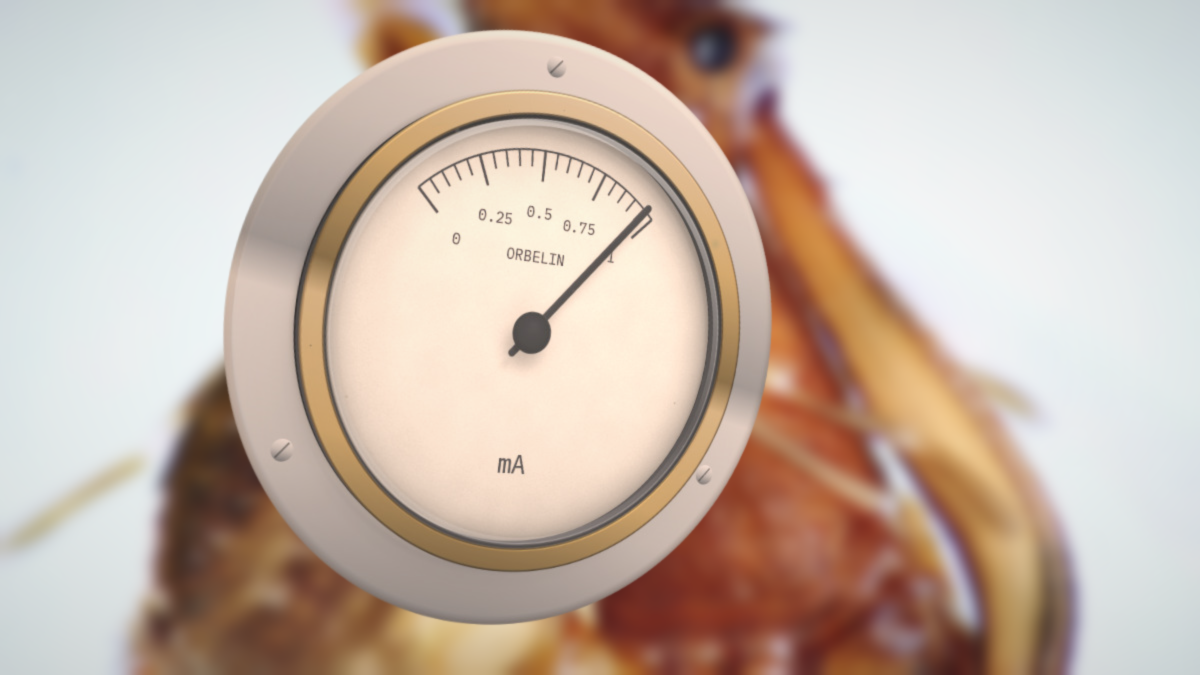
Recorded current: 0.95 mA
